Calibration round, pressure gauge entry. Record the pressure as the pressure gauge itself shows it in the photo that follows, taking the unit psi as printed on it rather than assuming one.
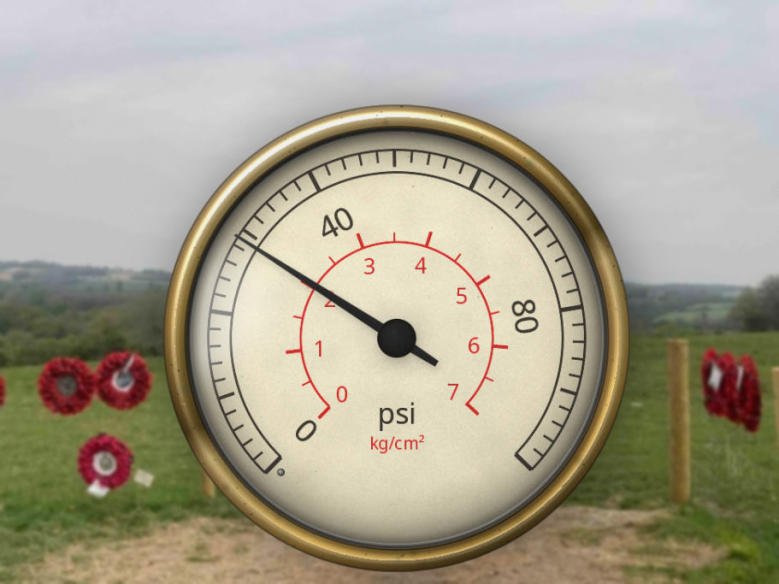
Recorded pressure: 29 psi
